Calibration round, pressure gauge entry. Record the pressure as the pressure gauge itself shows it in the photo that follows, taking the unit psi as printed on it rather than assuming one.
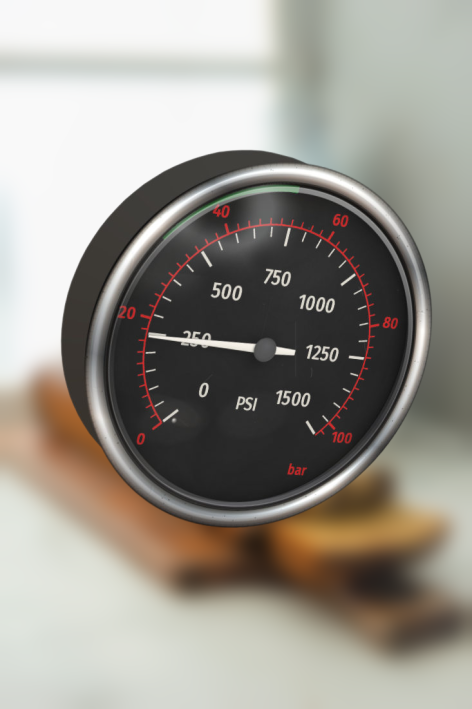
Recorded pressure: 250 psi
